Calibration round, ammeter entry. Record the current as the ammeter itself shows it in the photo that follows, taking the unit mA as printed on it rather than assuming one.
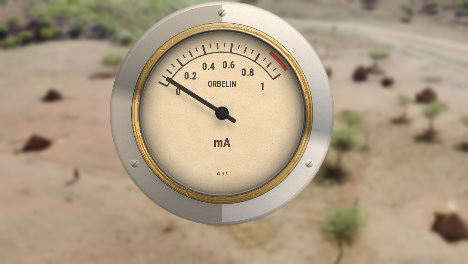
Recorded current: 0.05 mA
